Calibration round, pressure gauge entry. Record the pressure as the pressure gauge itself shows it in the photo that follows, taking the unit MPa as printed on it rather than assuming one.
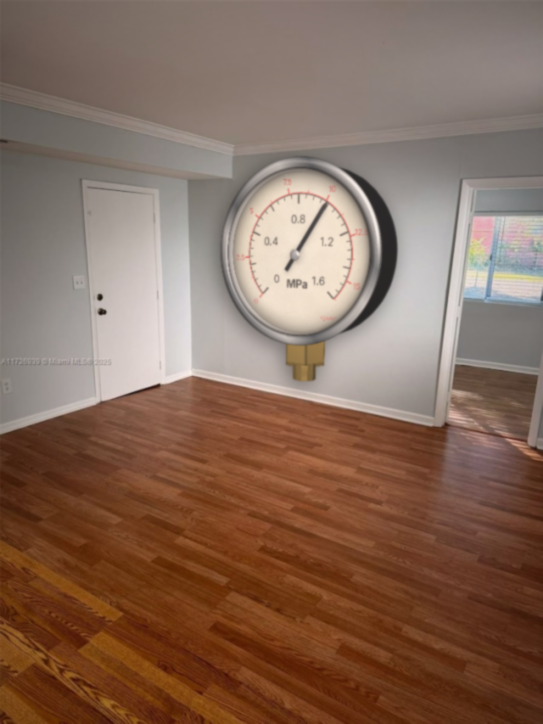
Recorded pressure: 1 MPa
